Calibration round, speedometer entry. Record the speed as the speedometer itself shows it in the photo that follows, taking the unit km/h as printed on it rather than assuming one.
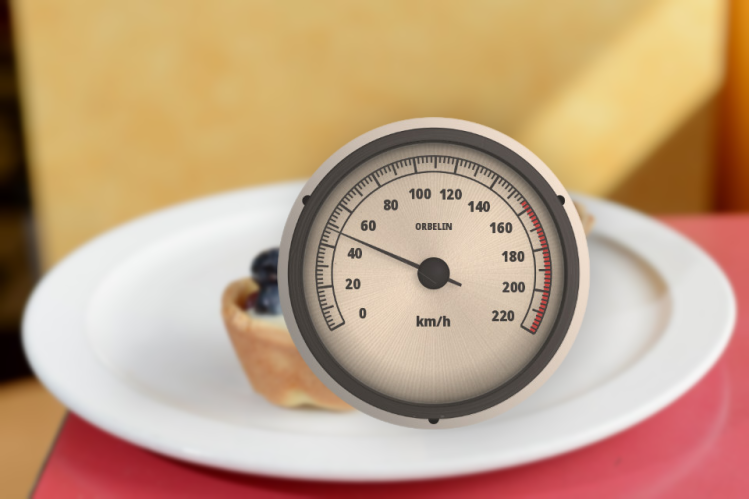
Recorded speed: 48 km/h
